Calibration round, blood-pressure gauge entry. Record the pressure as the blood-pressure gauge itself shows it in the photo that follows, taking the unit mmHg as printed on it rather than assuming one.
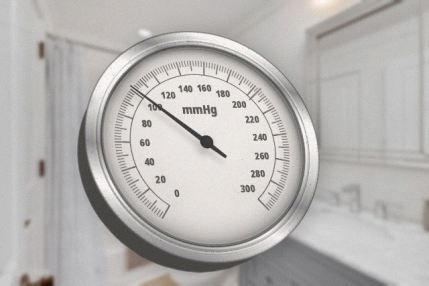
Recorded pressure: 100 mmHg
